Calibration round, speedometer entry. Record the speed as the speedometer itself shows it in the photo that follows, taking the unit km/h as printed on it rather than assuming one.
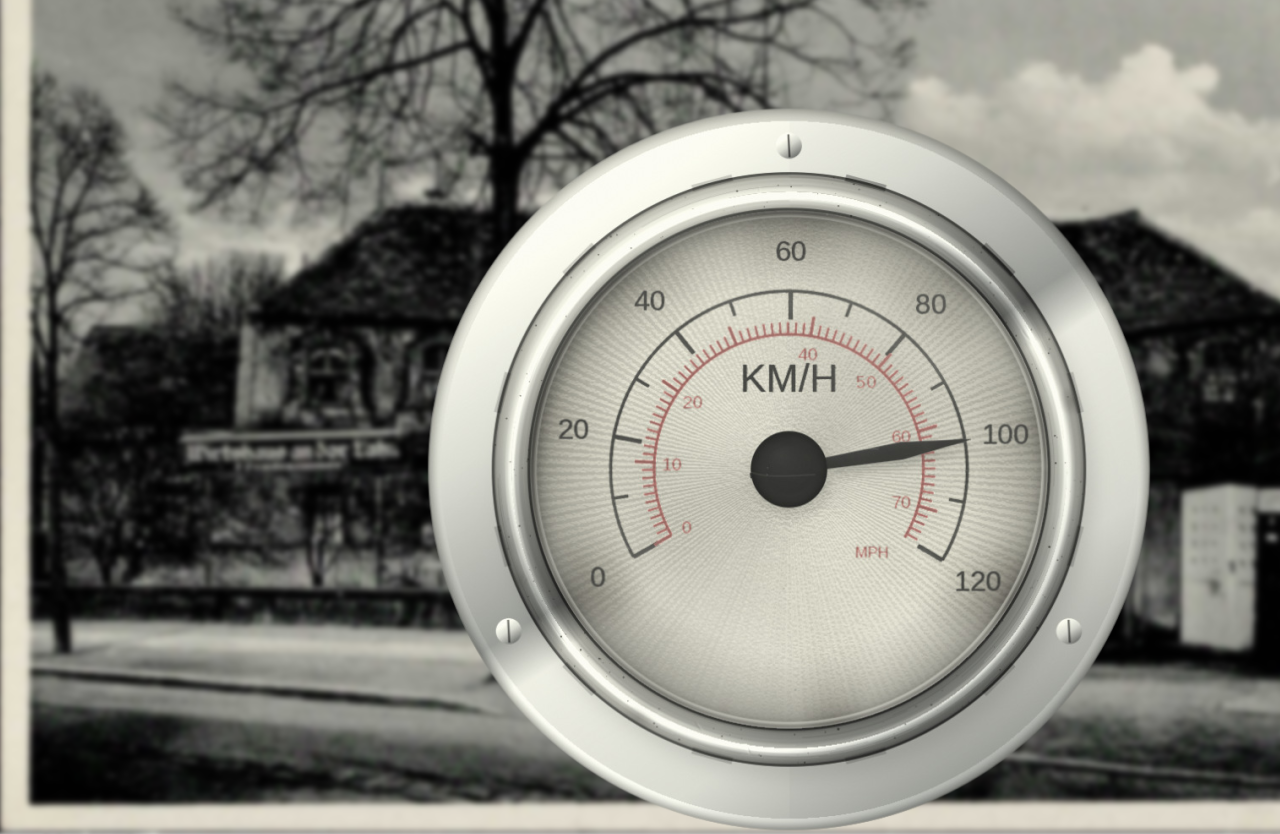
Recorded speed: 100 km/h
